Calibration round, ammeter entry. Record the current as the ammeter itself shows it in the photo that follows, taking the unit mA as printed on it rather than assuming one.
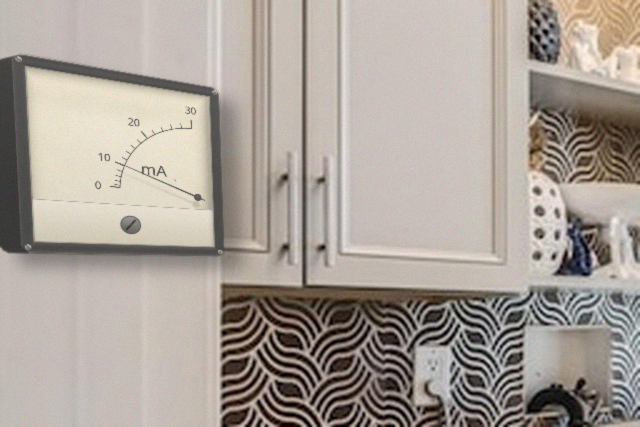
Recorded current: 10 mA
